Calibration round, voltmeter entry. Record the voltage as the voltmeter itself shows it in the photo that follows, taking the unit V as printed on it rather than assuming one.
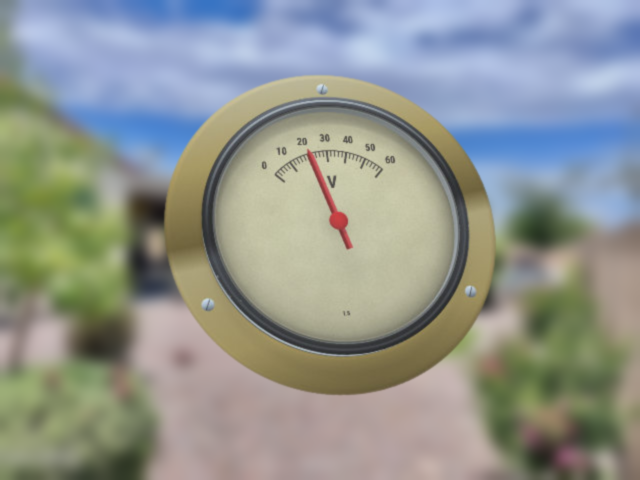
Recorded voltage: 20 V
